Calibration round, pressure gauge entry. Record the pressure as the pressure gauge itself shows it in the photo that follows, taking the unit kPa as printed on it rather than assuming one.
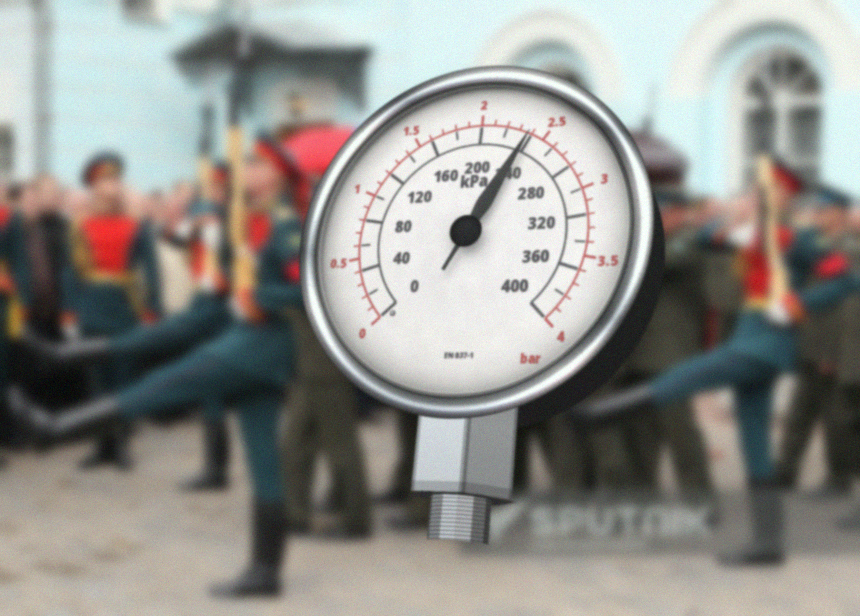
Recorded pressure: 240 kPa
